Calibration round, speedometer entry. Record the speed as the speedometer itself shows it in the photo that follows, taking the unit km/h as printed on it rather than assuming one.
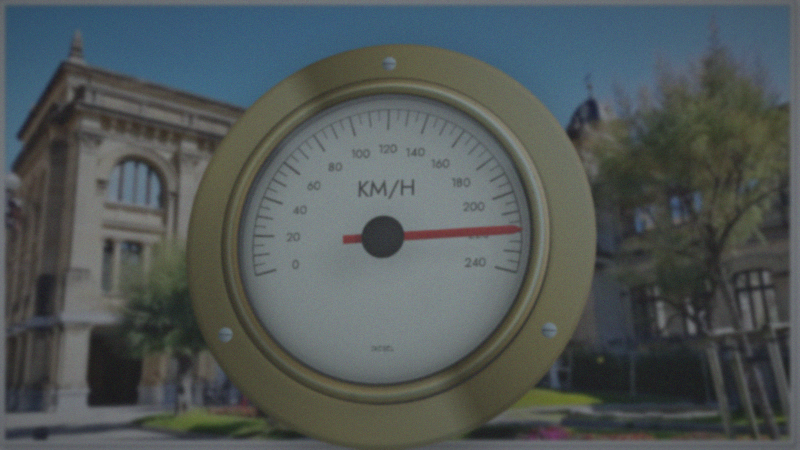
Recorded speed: 220 km/h
